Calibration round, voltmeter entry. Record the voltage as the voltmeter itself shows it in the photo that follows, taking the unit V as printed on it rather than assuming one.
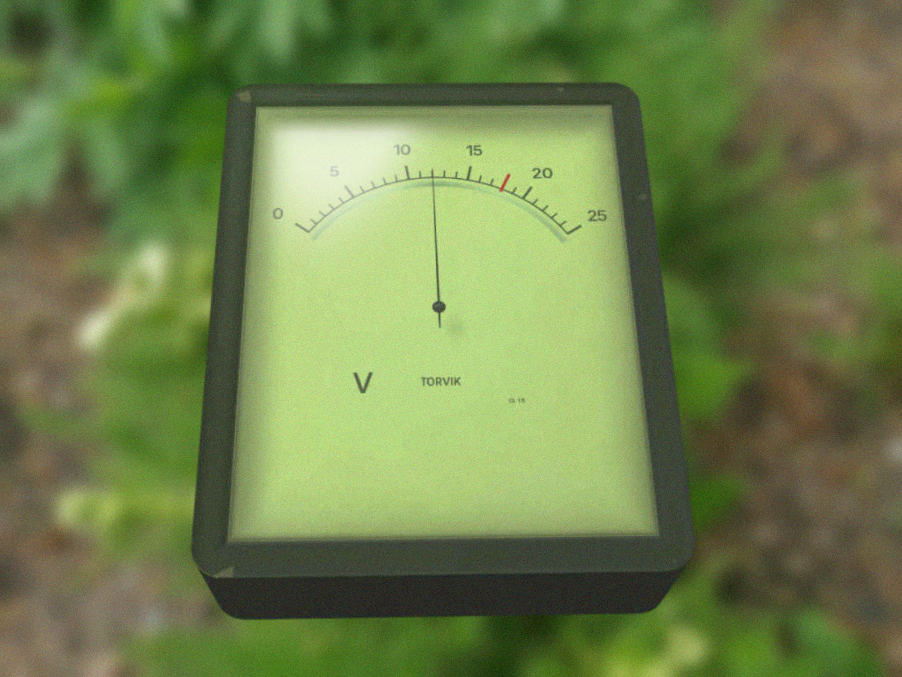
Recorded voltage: 12 V
